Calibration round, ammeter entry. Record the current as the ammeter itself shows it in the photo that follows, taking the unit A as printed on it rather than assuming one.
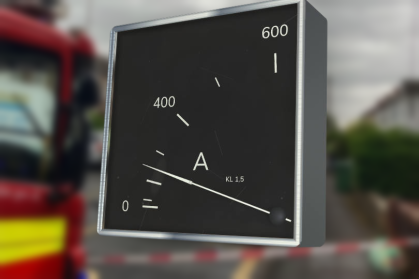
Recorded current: 250 A
